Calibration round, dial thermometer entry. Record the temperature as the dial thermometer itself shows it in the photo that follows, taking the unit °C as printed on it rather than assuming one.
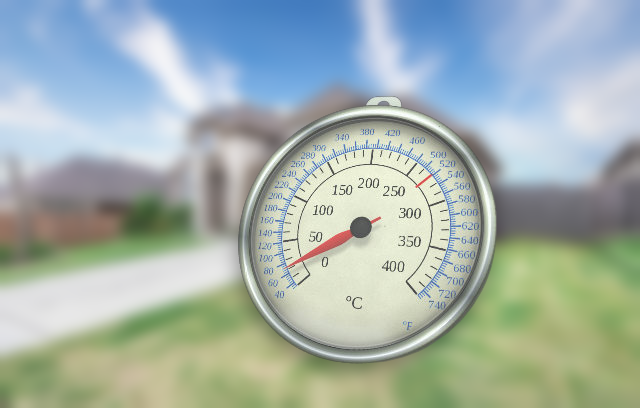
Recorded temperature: 20 °C
